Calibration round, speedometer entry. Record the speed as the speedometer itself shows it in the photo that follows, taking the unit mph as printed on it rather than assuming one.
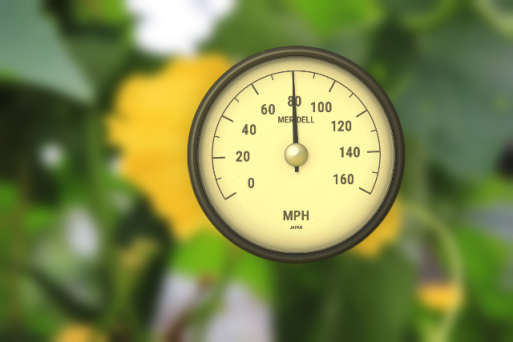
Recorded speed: 80 mph
